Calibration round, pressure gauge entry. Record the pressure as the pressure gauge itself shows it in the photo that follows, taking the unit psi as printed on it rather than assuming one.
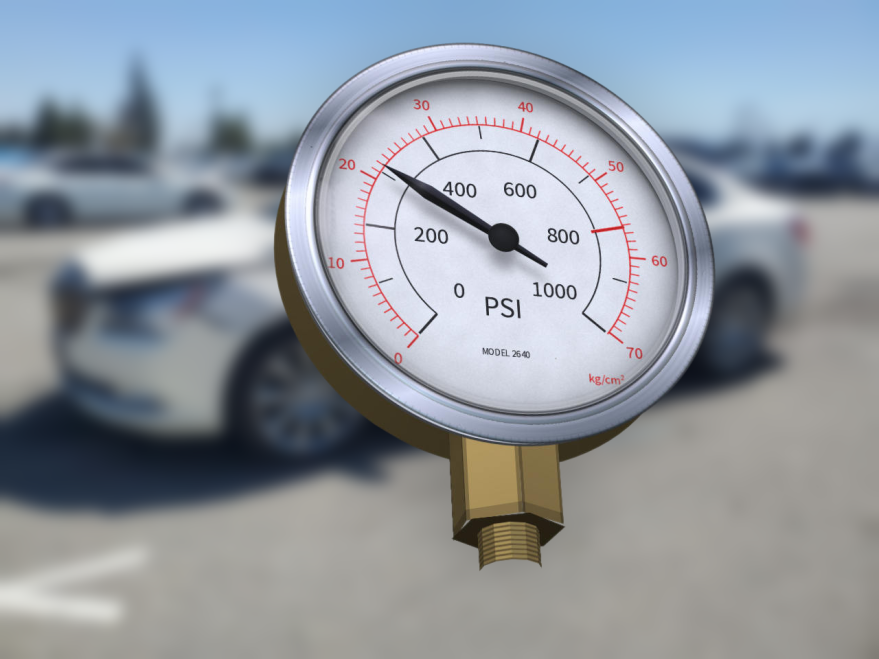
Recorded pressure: 300 psi
